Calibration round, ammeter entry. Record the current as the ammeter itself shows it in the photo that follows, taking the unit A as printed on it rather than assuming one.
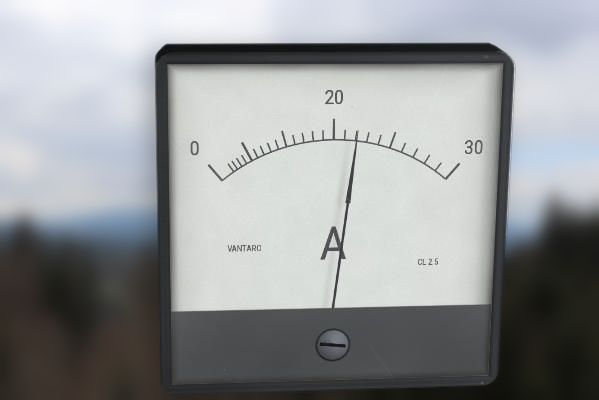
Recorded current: 22 A
